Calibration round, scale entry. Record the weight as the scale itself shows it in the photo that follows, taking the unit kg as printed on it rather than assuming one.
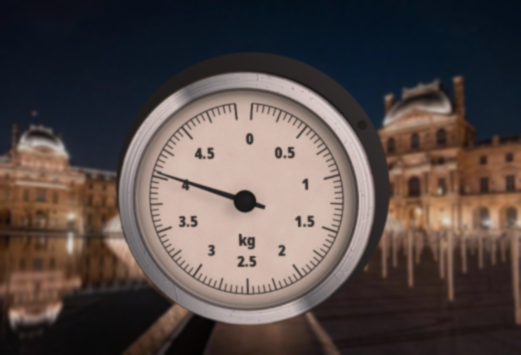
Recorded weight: 4.05 kg
